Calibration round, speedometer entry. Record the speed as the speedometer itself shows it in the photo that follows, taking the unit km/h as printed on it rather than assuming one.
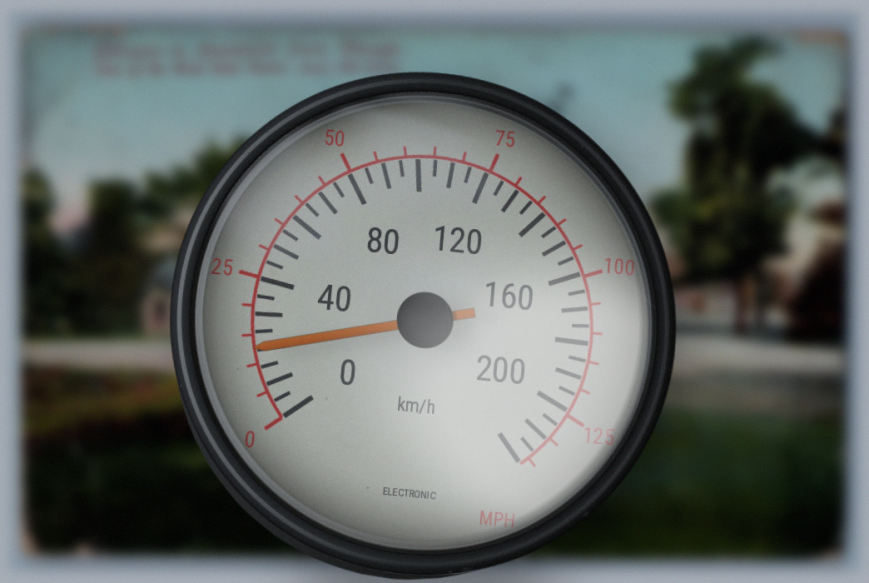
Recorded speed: 20 km/h
